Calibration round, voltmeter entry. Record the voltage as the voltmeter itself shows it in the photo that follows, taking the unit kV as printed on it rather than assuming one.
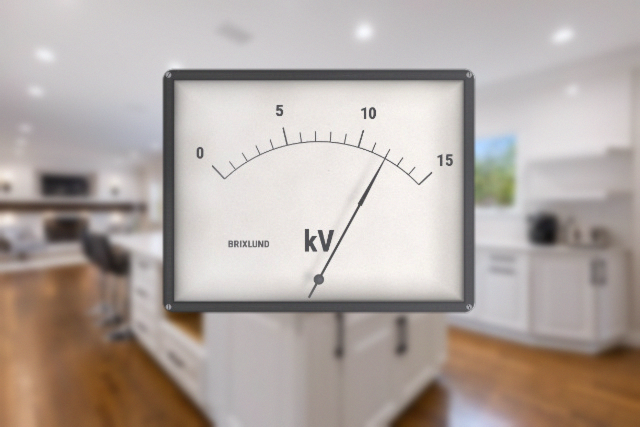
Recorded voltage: 12 kV
